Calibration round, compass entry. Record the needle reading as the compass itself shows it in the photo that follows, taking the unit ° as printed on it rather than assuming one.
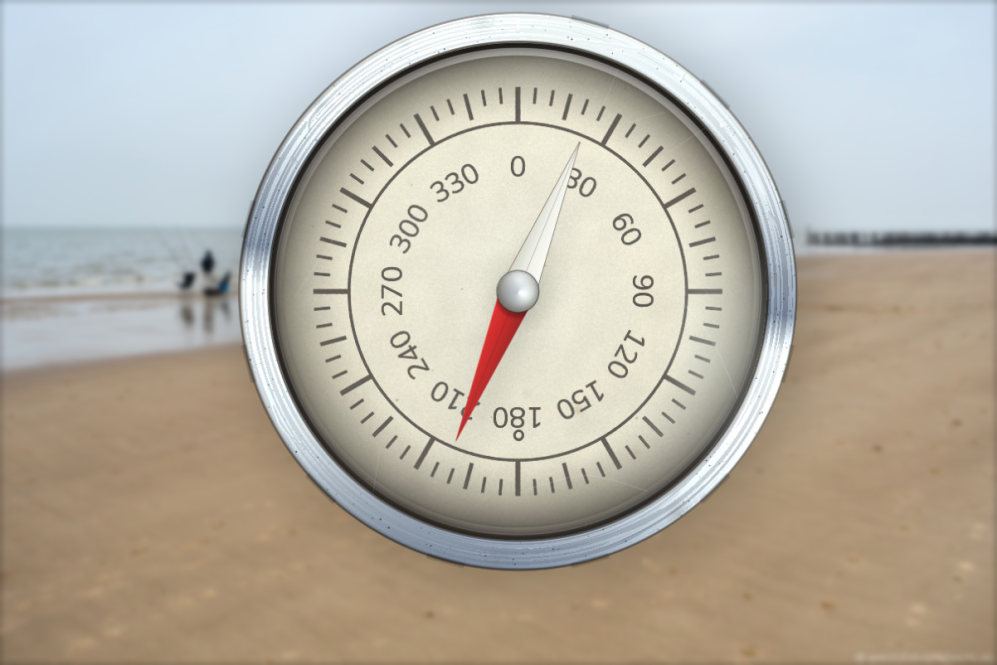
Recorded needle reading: 202.5 °
